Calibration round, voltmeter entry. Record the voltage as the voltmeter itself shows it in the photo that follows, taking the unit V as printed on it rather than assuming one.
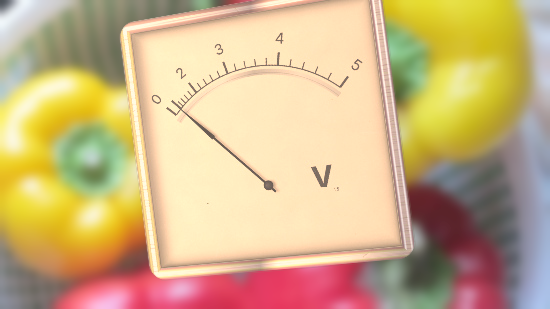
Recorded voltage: 1 V
